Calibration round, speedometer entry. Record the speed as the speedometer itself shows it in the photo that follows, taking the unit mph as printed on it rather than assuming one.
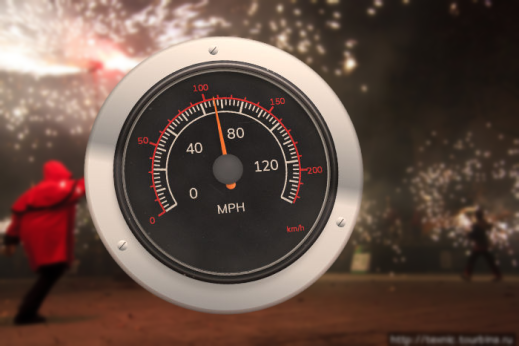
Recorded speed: 66 mph
